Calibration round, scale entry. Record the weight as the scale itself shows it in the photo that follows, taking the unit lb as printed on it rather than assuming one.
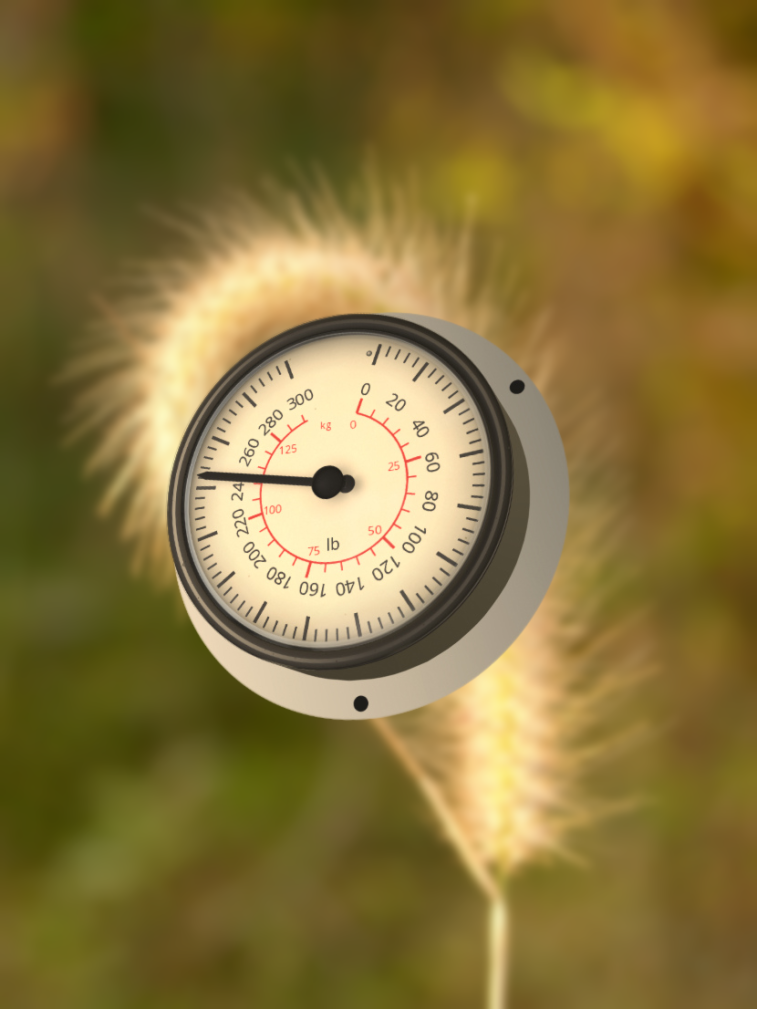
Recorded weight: 244 lb
